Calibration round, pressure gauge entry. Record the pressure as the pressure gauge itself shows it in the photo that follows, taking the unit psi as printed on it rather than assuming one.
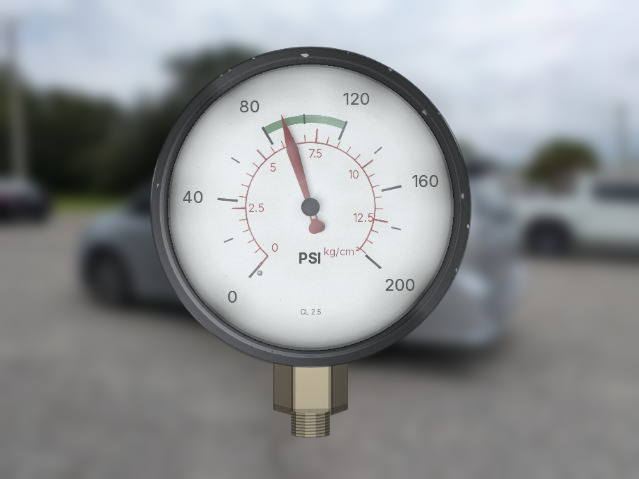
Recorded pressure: 90 psi
